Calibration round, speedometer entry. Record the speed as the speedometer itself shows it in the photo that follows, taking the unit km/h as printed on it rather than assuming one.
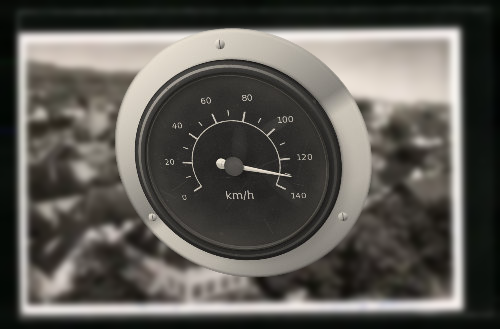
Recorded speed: 130 km/h
